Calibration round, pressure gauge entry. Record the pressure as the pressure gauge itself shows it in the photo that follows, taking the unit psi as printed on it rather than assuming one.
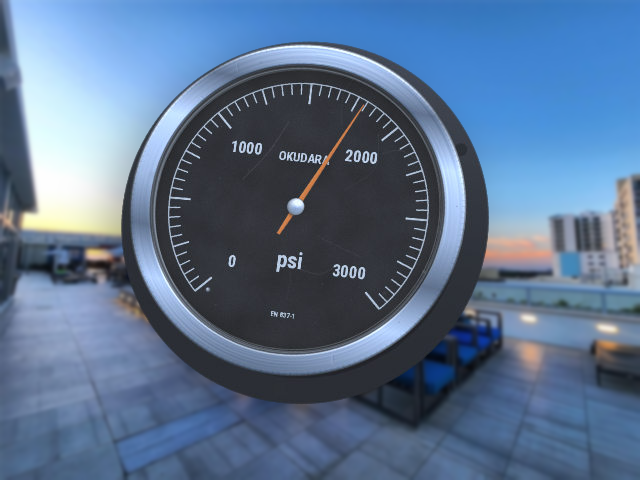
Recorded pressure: 1800 psi
